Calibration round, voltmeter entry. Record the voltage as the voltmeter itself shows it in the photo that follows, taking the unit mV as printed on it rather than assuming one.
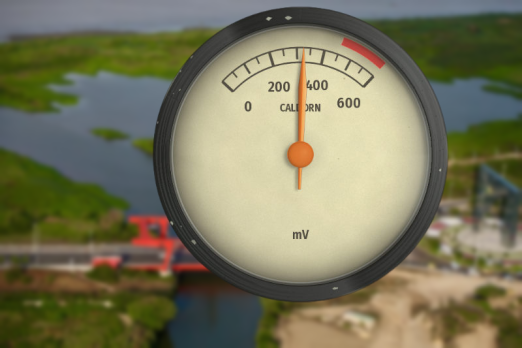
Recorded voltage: 325 mV
